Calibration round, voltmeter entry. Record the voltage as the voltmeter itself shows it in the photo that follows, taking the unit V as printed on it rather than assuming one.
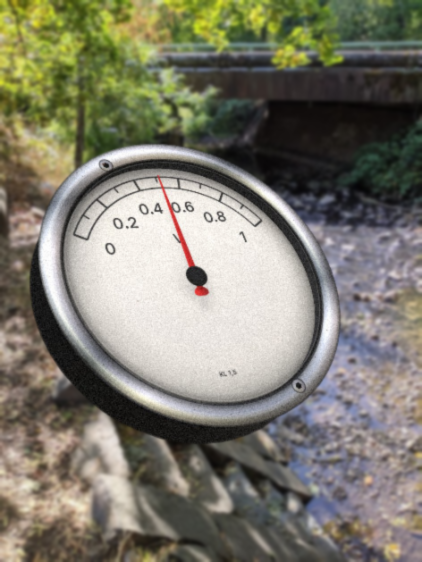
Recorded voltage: 0.5 V
